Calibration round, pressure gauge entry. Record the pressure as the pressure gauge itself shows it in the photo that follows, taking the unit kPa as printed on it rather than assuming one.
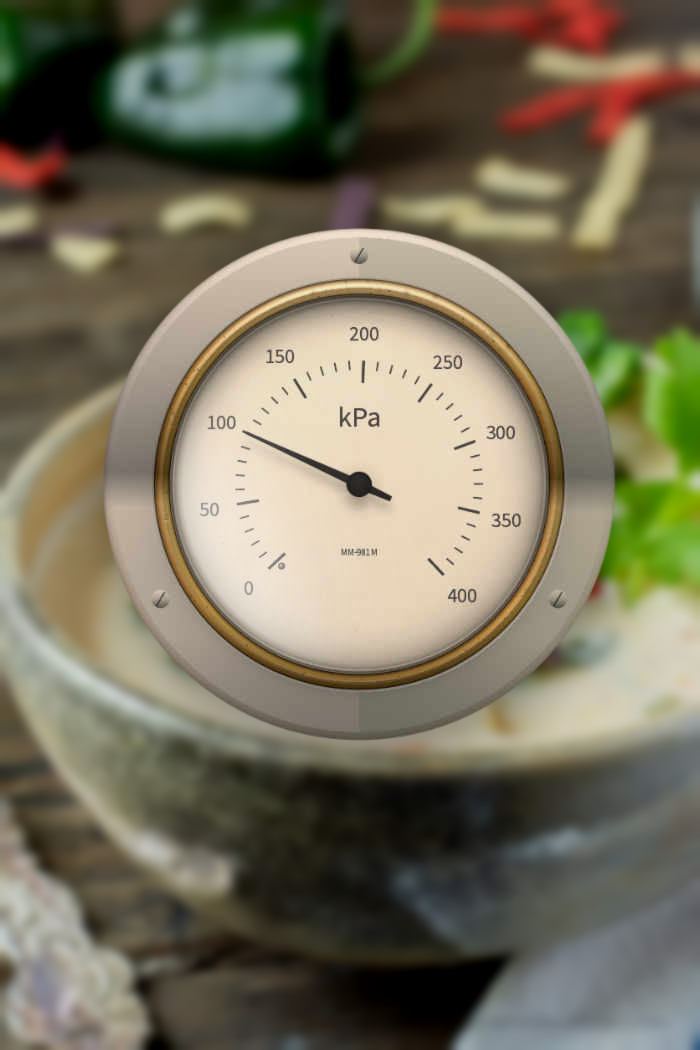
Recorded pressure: 100 kPa
